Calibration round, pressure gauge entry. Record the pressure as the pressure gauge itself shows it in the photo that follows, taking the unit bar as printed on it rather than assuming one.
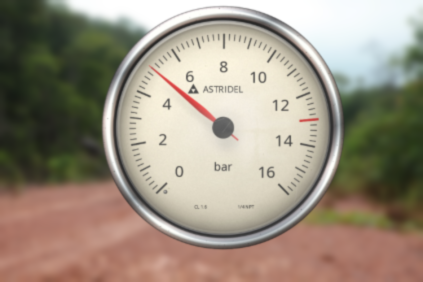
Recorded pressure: 5 bar
